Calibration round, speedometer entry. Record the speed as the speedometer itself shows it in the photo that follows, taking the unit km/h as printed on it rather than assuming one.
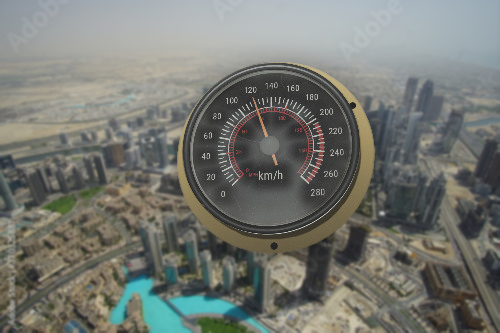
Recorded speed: 120 km/h
